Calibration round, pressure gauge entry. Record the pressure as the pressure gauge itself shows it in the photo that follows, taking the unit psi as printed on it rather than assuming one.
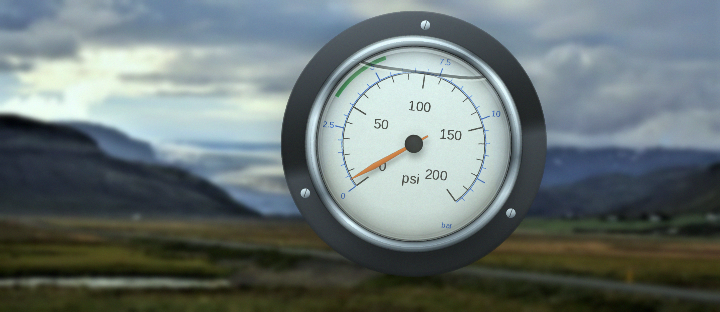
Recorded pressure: 5 psi
